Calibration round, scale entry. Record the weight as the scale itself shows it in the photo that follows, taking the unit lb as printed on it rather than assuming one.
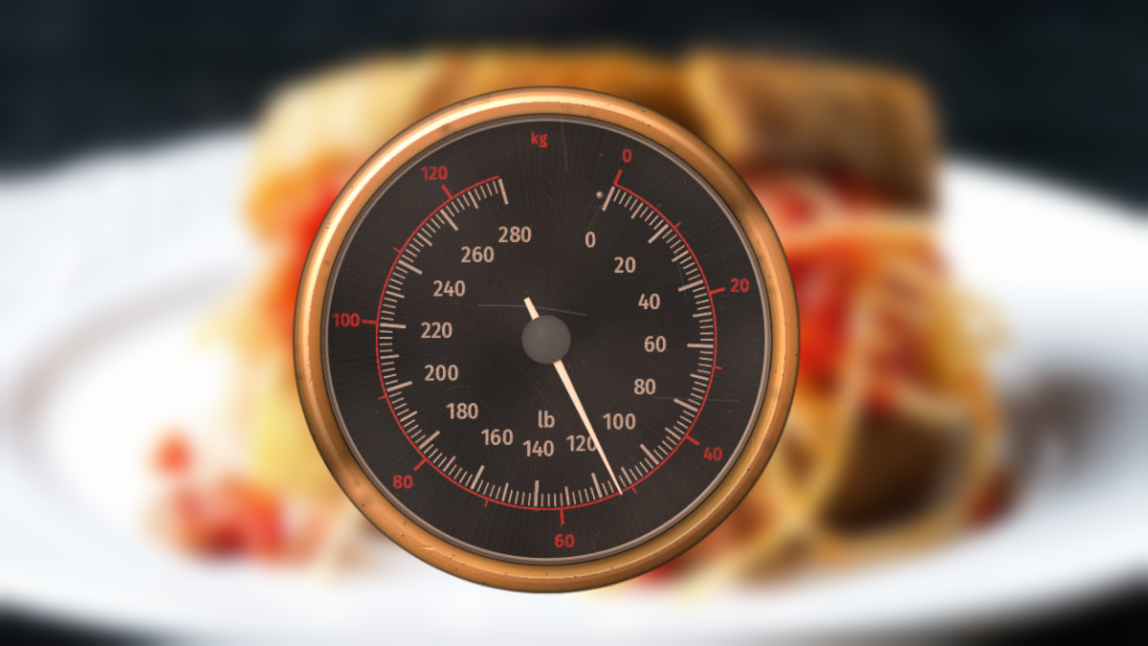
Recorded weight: 114 lb
